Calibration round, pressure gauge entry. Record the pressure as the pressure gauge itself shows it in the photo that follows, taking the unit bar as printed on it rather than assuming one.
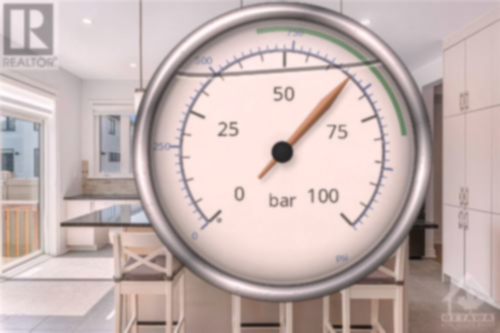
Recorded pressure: 65 bar
